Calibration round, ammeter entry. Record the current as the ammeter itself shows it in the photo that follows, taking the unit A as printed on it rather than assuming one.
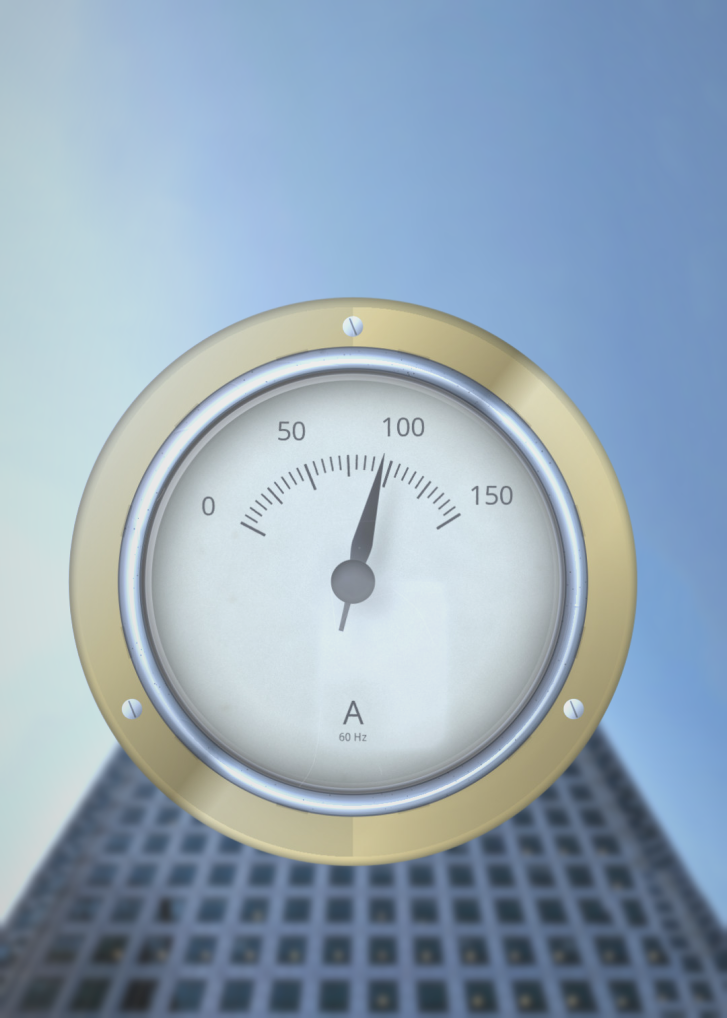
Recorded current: 95 A
